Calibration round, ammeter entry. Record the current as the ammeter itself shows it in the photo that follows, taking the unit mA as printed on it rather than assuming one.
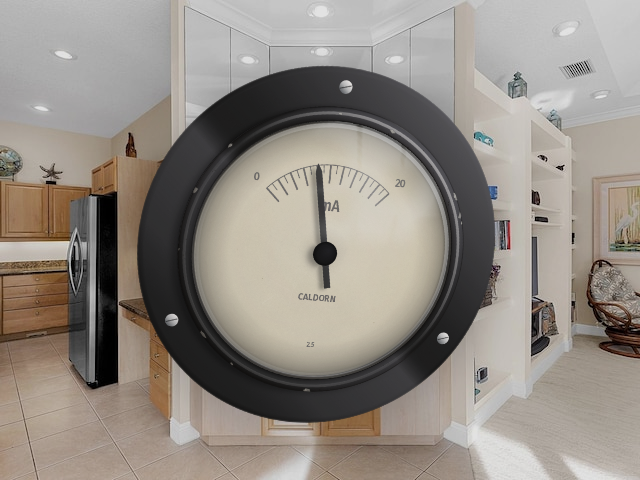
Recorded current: 8 mA
